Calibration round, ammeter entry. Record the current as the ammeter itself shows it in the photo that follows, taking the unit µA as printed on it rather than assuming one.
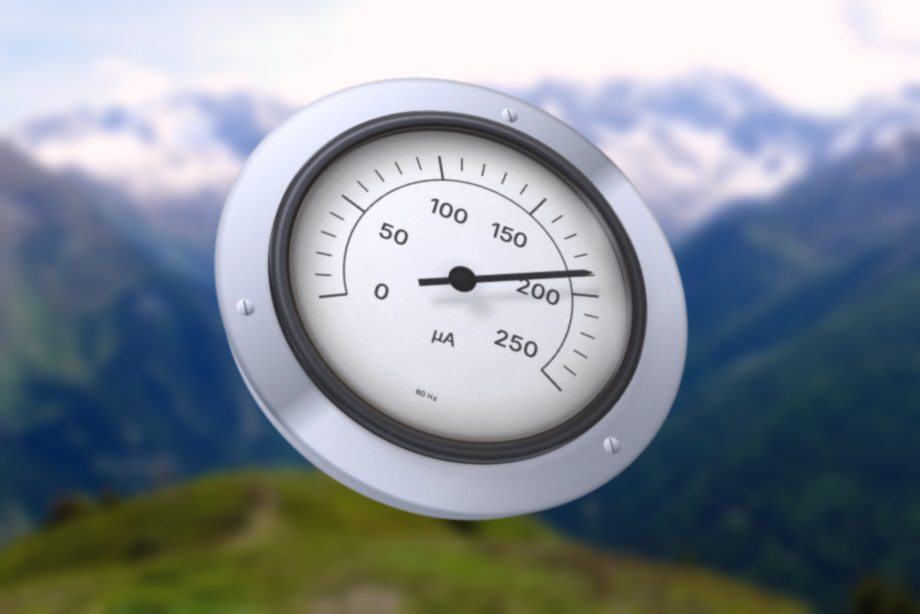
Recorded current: 190 µA
